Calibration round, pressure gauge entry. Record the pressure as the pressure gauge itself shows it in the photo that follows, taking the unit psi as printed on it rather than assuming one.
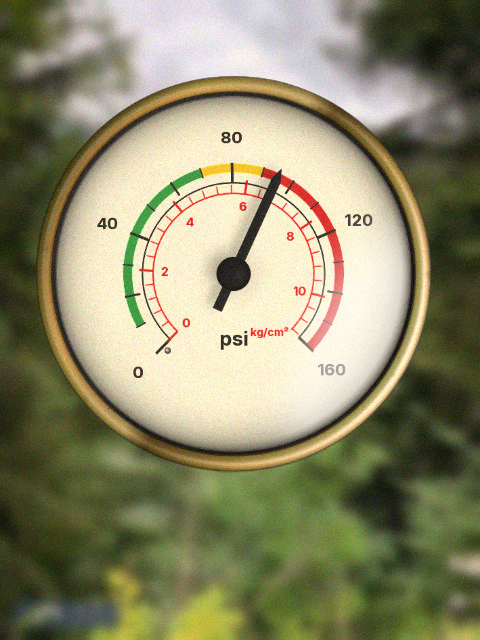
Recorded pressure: 95 psi
